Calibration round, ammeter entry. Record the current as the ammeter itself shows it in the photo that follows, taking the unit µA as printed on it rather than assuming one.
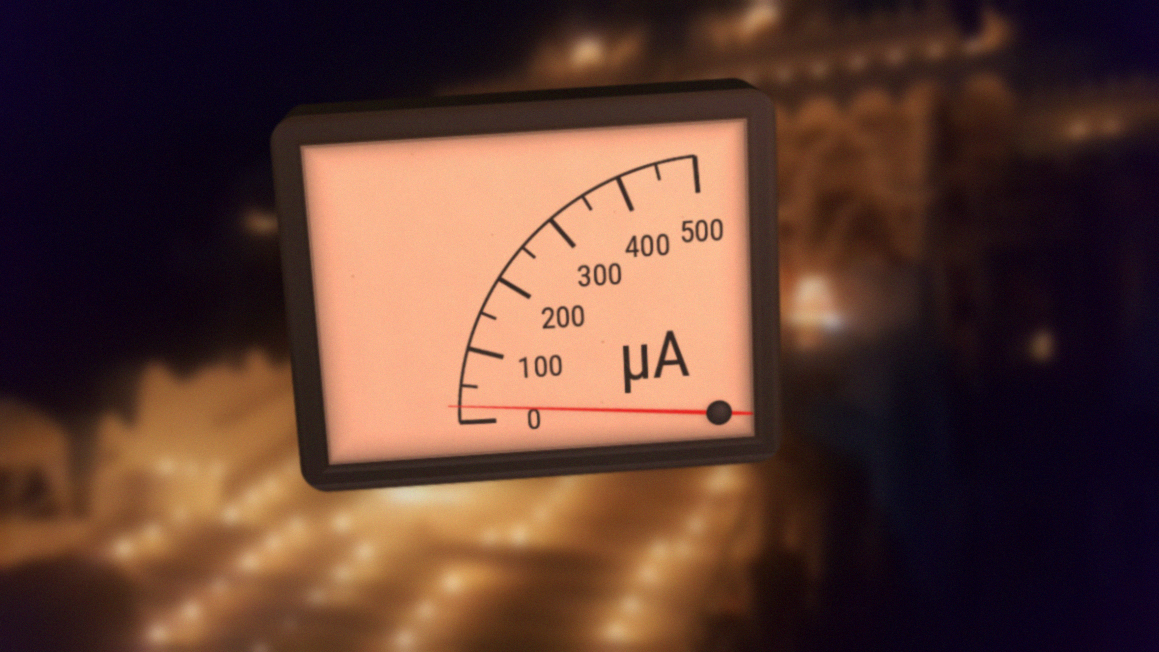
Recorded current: 25 µA
